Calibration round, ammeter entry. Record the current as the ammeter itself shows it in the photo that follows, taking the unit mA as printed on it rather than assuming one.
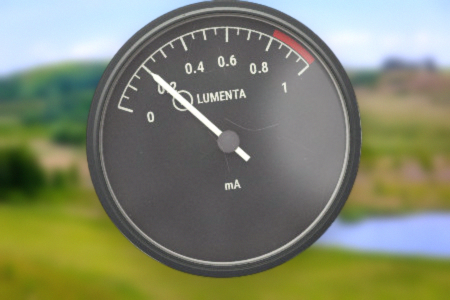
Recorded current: 0.2 mA
